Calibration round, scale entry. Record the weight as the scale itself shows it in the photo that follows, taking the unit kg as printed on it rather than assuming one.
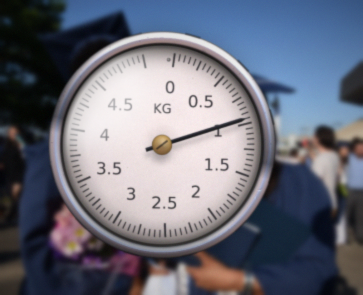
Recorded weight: 0.95 kg
